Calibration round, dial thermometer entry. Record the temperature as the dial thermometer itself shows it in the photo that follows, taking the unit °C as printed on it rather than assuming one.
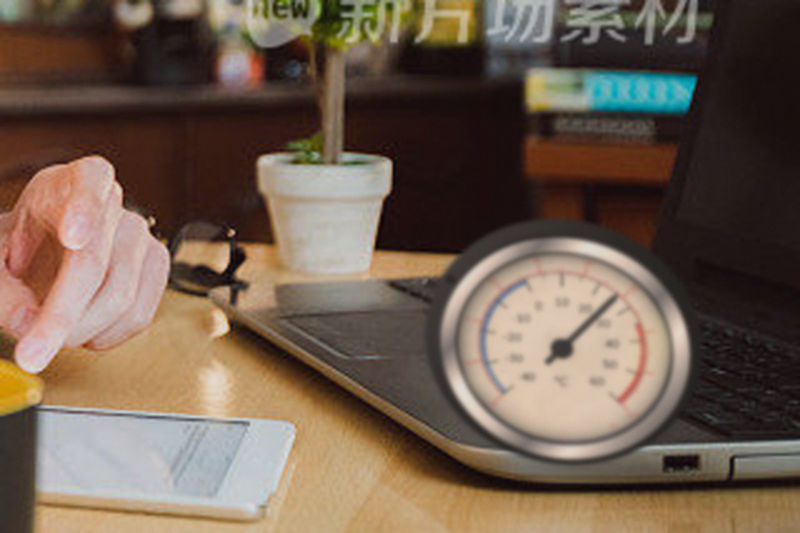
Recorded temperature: 25 °C
